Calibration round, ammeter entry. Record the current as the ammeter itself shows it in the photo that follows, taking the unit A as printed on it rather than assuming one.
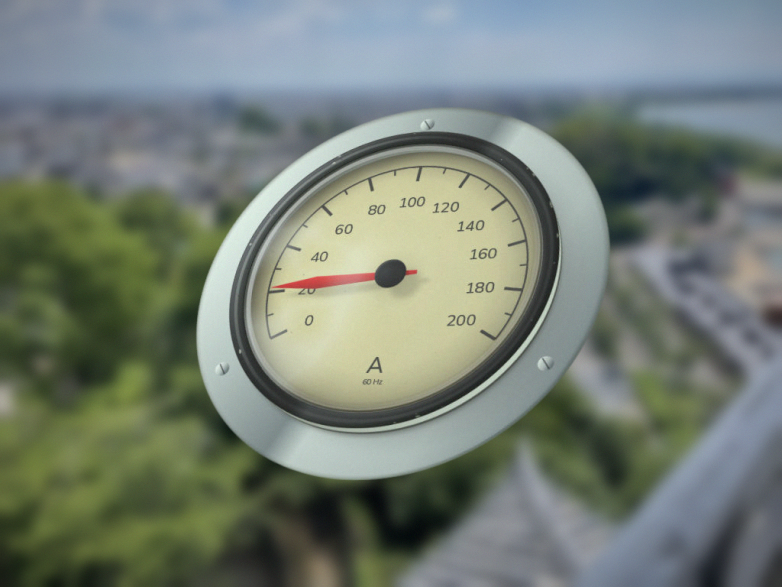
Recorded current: 20 A
